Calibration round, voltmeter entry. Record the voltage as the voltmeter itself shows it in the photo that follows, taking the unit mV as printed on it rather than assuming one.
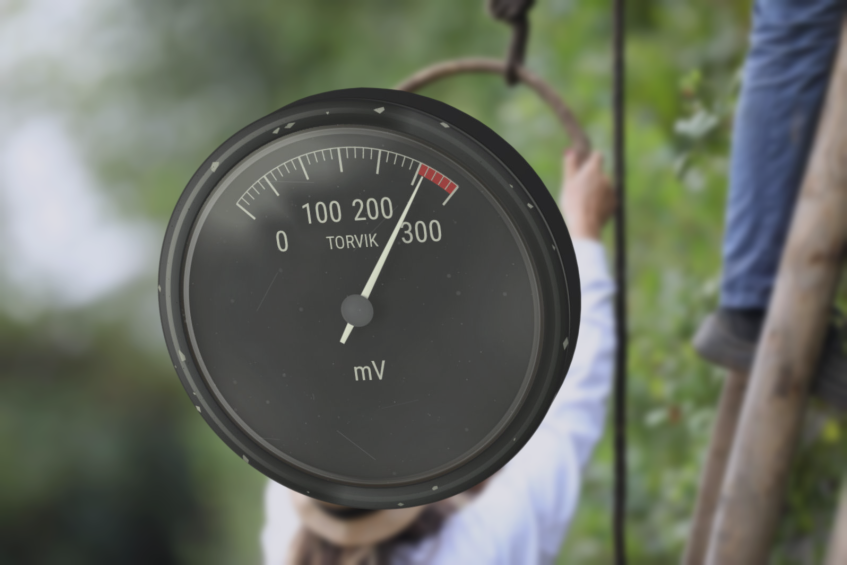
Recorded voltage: 260 mV
